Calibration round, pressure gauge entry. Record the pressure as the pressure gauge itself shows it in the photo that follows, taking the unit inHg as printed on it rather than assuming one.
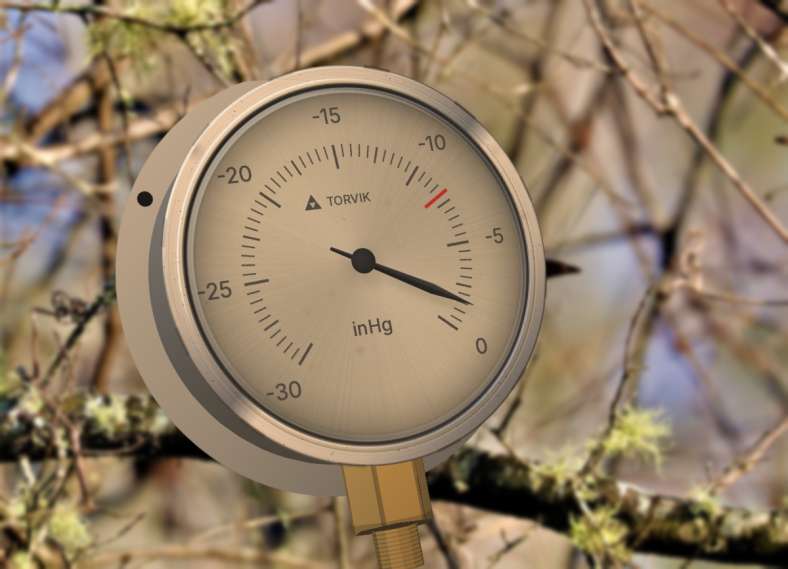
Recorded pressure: -1.5 inHg
